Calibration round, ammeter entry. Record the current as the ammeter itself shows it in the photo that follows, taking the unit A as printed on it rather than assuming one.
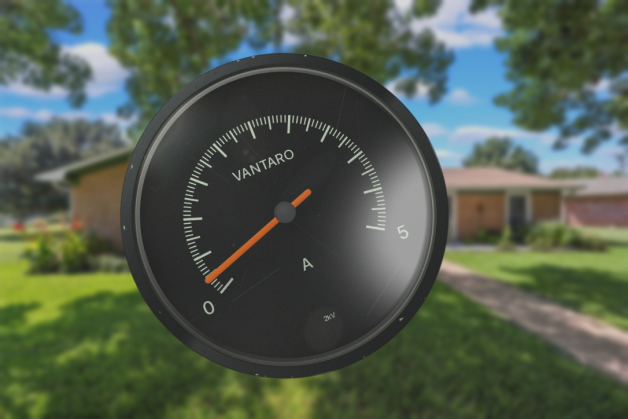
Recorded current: 0.2 A
